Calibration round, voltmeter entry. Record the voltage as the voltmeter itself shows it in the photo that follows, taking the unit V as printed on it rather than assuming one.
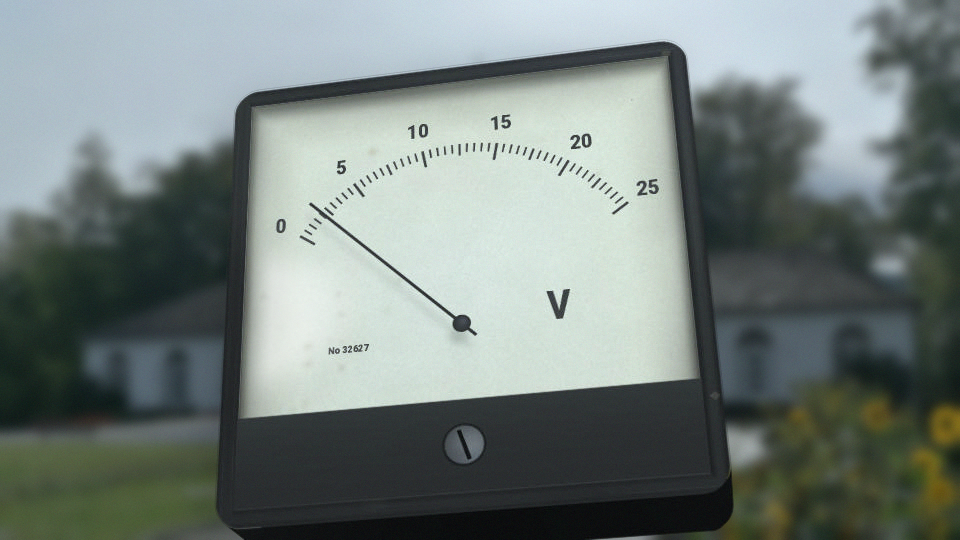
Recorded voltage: 2 V
